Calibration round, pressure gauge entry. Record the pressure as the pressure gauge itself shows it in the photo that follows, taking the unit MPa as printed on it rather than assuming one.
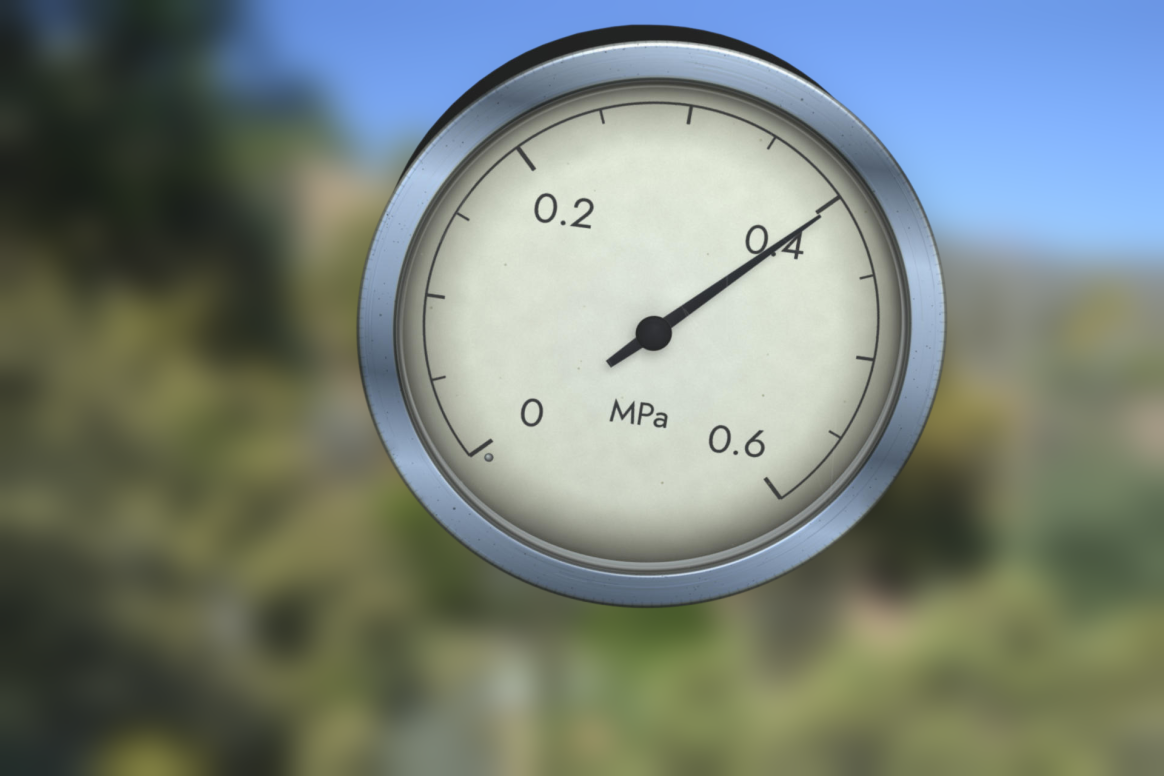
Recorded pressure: 0.4 MPa
